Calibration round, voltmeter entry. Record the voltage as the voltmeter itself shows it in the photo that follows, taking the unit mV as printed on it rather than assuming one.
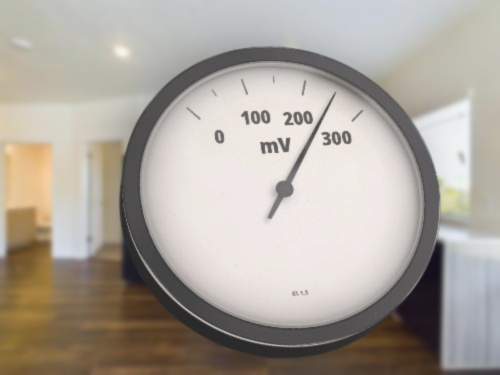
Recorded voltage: 250 mV
